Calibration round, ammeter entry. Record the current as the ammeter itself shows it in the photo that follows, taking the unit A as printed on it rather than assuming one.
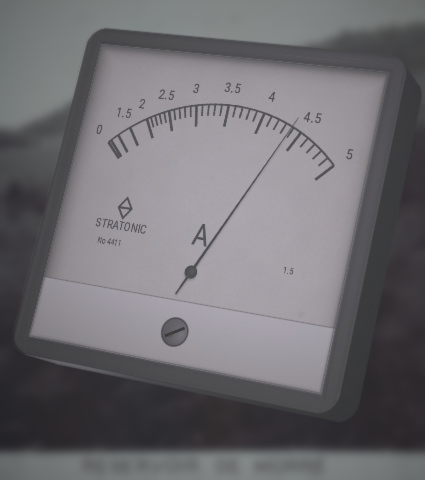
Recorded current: 4.4 A
